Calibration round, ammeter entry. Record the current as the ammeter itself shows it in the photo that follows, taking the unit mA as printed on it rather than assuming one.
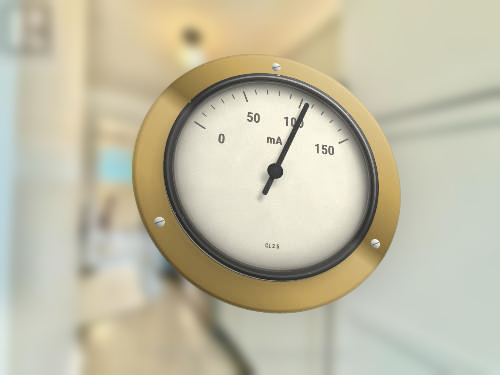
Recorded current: 105 mA
